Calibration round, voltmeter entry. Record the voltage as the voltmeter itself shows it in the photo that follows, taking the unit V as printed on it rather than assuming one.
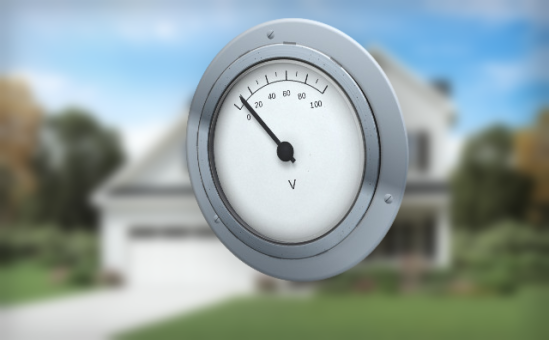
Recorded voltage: 10 V
